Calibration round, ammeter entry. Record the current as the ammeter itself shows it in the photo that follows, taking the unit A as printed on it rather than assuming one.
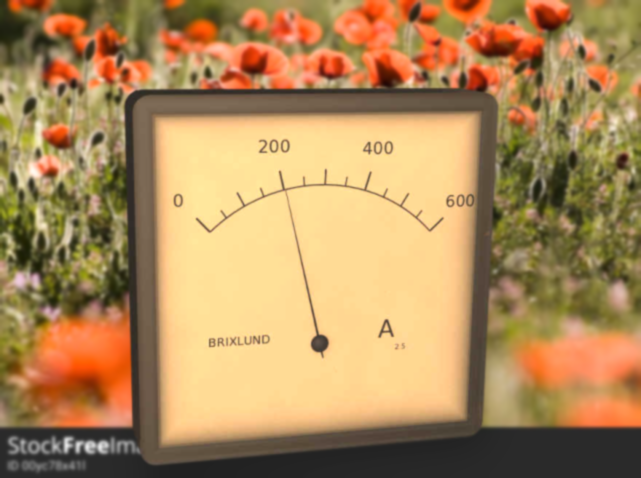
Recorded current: 200 A
